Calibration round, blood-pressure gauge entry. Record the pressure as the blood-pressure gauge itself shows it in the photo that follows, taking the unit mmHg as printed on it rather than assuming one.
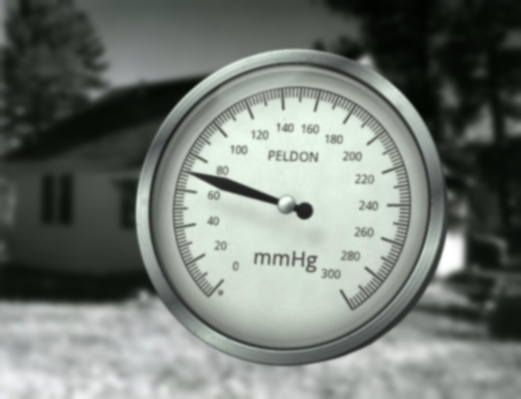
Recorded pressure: 70 mmHg
